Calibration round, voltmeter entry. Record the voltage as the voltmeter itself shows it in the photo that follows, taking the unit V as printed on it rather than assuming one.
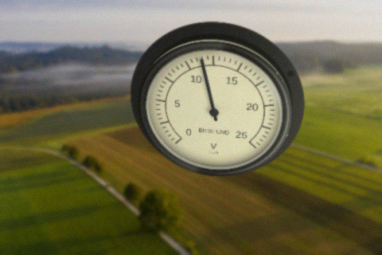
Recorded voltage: 11.5 V
